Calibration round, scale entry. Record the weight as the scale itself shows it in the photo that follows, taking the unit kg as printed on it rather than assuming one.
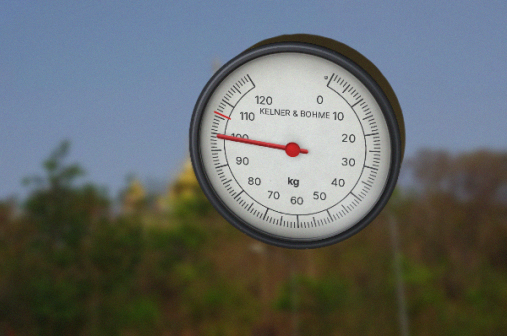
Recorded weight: 100 kg
